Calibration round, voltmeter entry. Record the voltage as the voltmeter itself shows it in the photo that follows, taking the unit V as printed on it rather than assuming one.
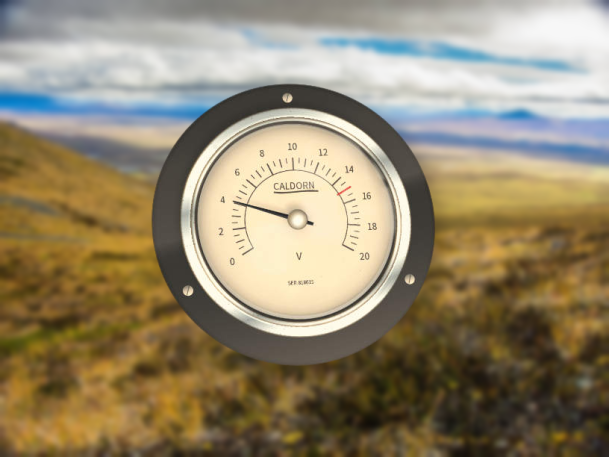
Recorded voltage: 4 V
